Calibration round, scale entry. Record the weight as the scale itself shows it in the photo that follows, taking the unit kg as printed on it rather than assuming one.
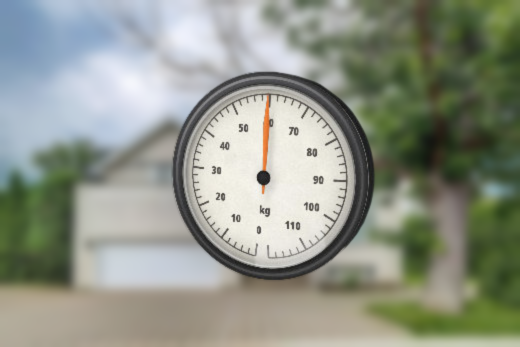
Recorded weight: 60 kg
